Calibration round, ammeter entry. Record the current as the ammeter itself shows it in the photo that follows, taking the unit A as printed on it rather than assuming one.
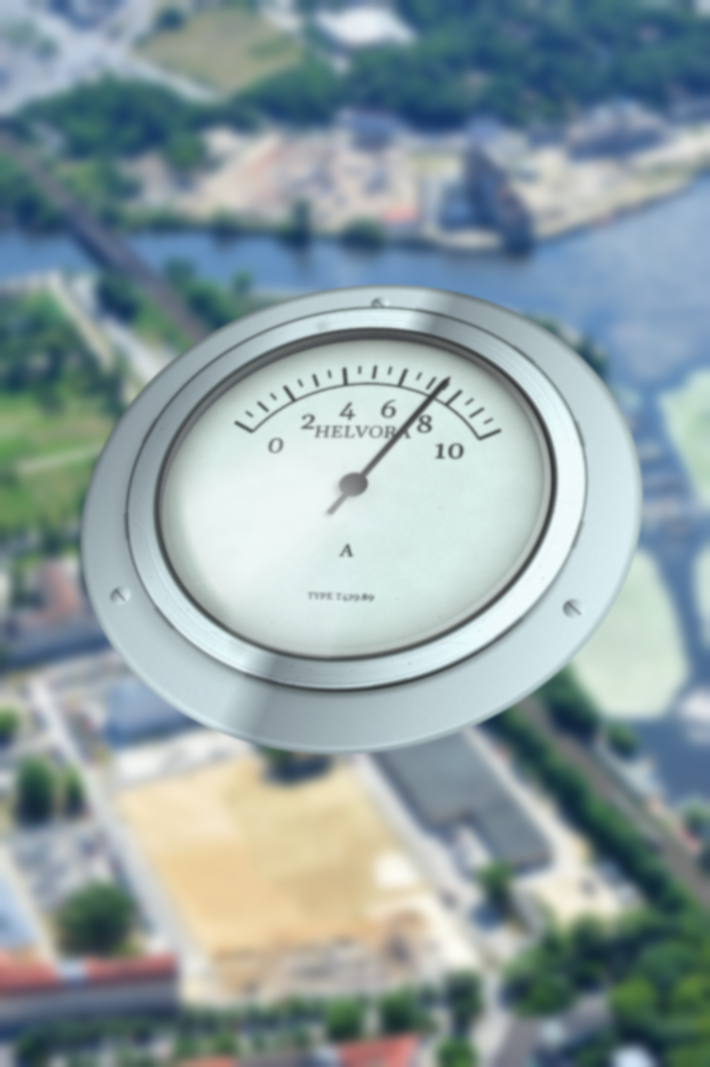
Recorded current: 7.5 A
